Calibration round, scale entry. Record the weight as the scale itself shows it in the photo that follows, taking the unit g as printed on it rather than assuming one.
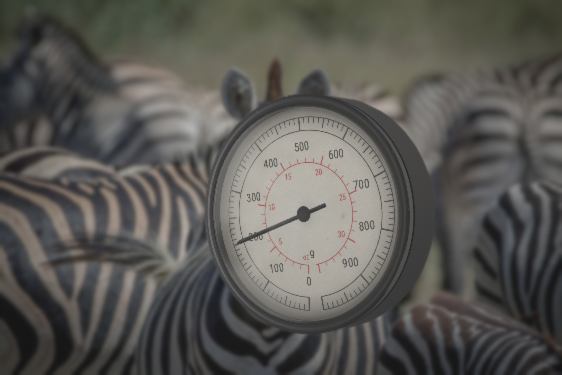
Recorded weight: 200 g
